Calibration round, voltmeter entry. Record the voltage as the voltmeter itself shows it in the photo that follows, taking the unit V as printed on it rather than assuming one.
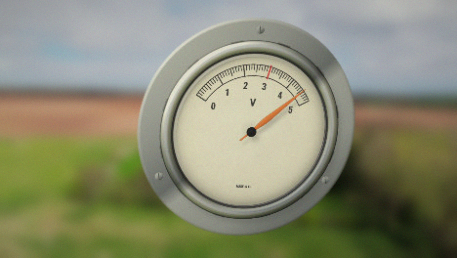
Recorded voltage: 4.5 V
